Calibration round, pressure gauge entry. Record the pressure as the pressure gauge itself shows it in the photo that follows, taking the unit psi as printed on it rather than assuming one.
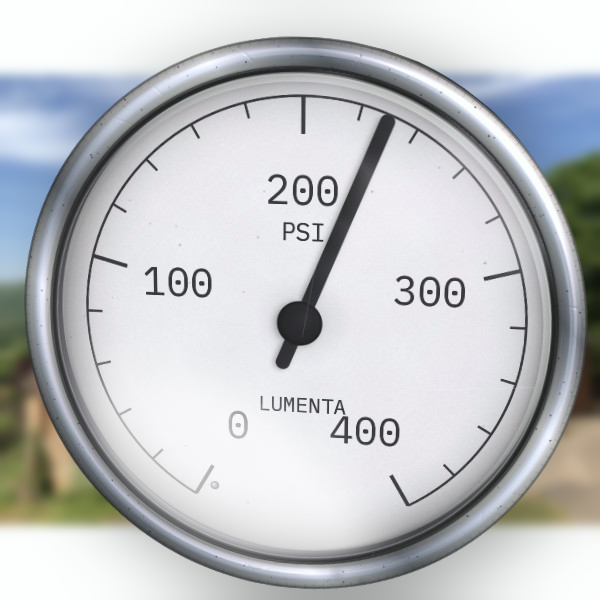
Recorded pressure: 230 psi
